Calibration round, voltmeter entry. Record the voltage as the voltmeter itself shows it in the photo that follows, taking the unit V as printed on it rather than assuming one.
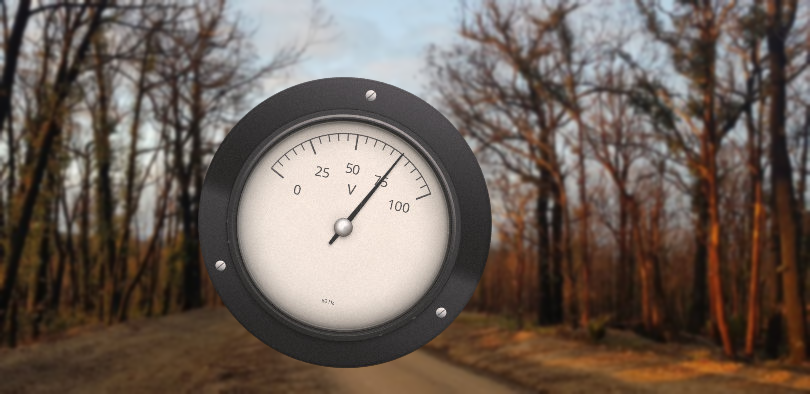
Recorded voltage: 75 V
